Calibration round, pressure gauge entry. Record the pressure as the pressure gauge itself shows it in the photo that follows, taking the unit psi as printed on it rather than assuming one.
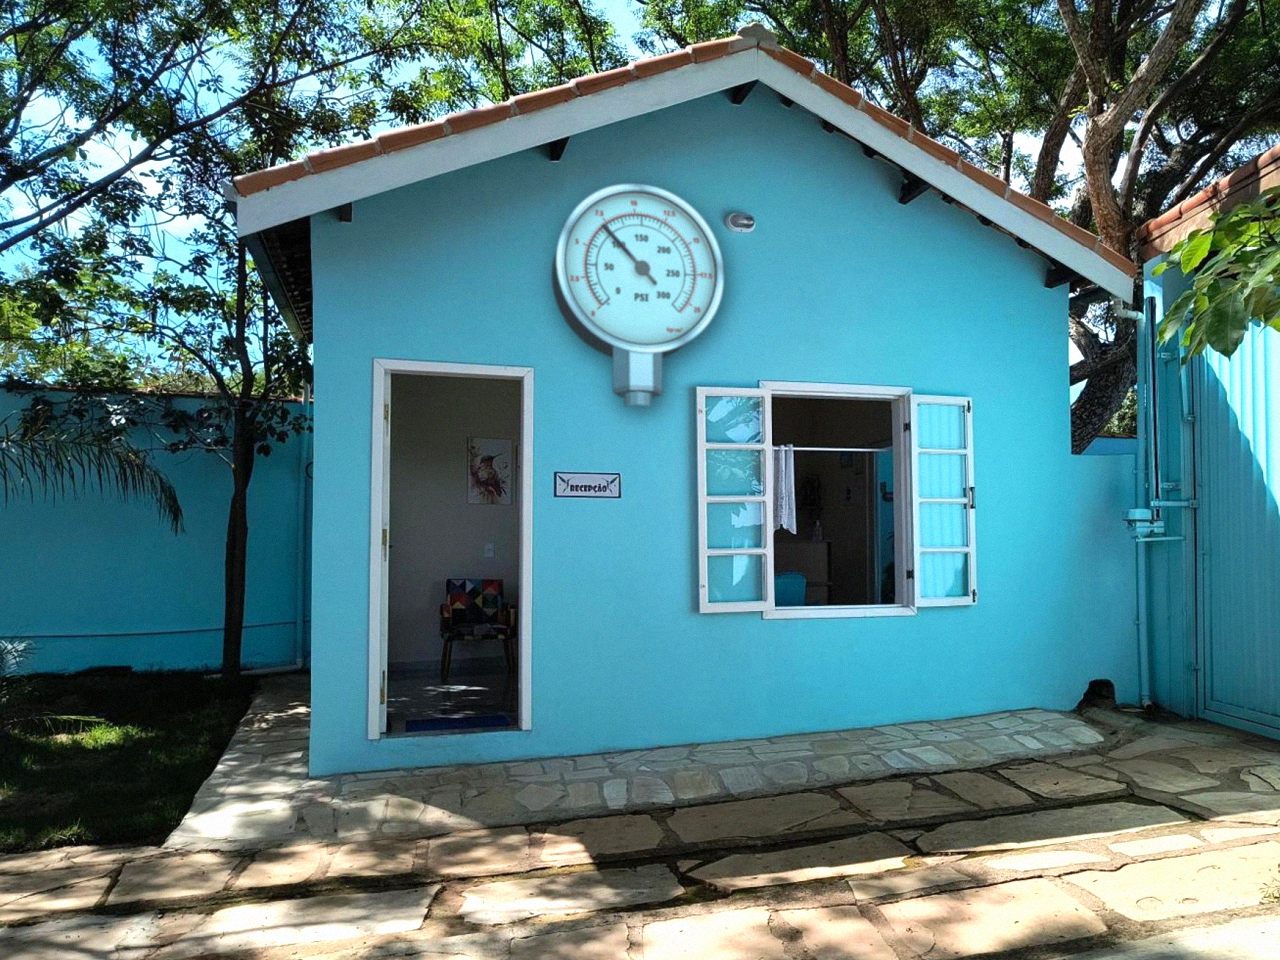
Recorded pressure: 100 psi
